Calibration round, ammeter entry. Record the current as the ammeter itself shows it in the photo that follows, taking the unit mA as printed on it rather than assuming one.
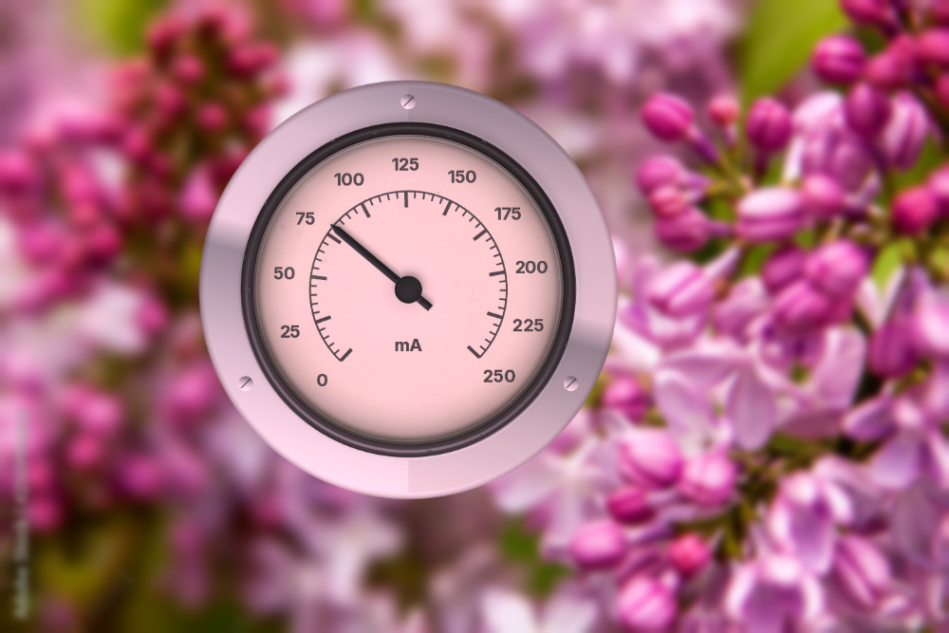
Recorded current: 80 mA
